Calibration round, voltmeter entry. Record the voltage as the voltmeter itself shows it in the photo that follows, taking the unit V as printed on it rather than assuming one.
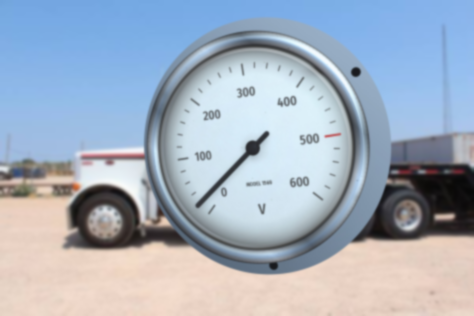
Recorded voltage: 20 V
